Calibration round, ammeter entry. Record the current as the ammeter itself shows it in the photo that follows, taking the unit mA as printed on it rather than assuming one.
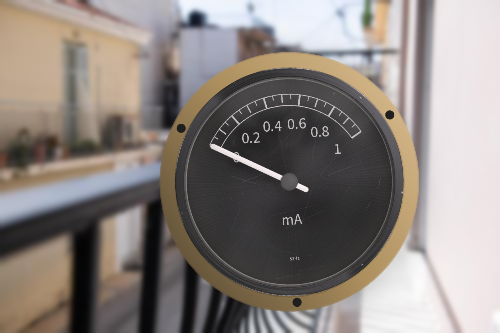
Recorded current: 0 mA
